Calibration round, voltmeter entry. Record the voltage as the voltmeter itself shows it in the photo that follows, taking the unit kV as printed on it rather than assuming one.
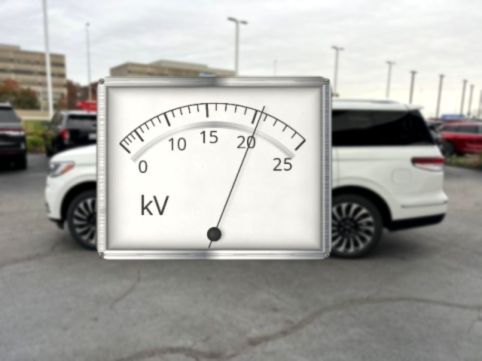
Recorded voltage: 20.5 kV
